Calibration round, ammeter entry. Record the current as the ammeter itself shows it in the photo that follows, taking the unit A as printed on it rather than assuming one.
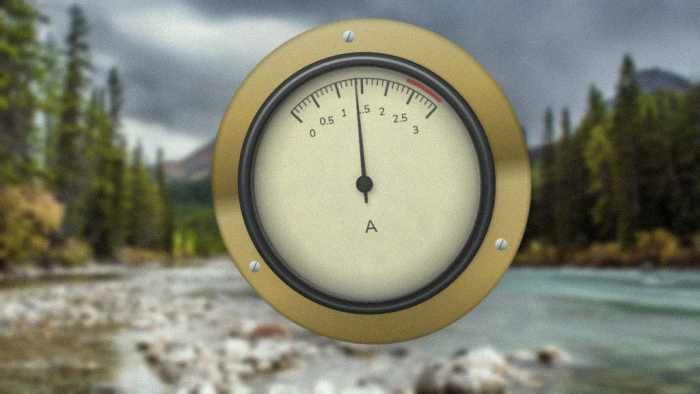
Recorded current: 1.4 A
